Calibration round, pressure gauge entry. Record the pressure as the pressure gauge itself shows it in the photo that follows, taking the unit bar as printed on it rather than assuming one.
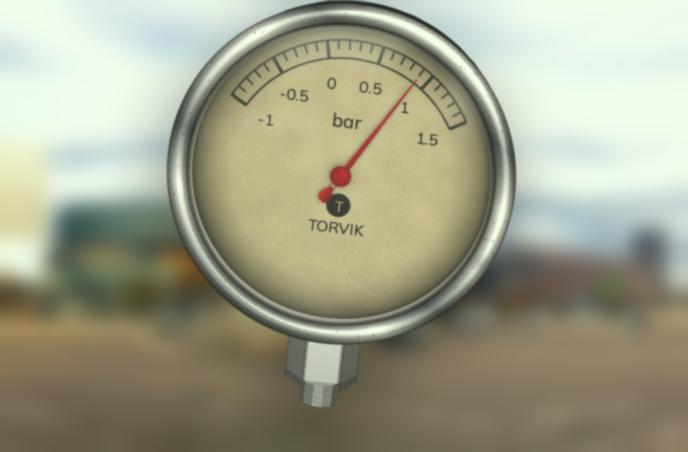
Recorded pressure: 0.9 bar
